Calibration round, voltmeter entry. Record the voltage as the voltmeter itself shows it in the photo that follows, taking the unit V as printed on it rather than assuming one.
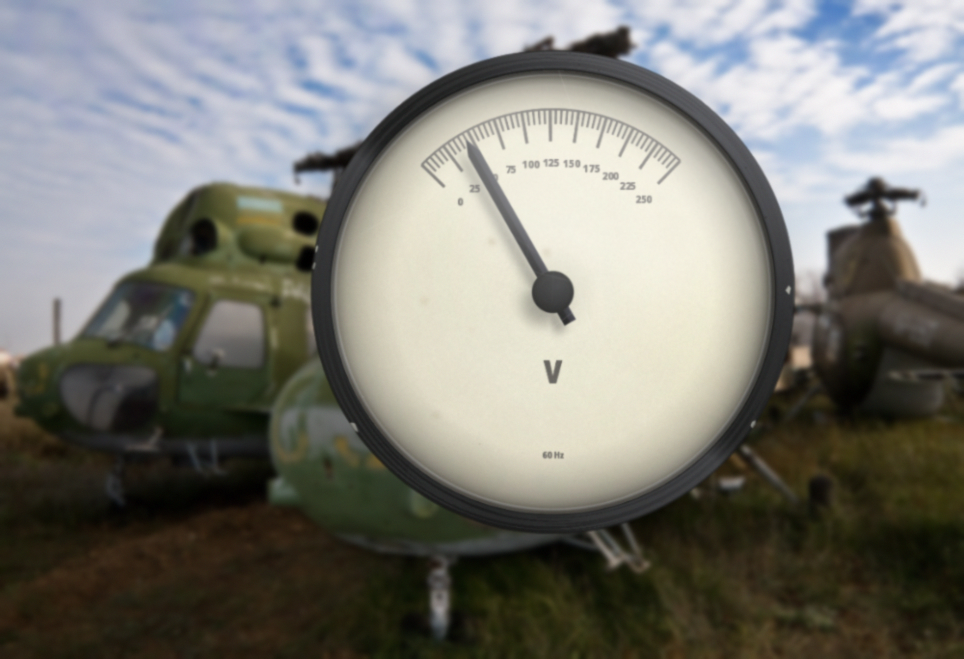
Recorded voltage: 45 V
